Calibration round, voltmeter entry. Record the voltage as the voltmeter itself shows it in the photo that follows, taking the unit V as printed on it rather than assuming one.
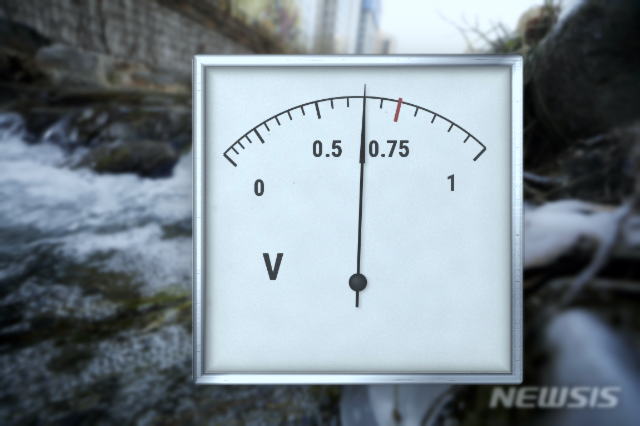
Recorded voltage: 0.65 V
